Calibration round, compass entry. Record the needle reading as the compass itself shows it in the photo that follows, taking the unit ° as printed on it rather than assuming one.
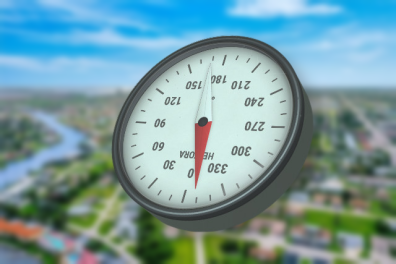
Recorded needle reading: 350 °
